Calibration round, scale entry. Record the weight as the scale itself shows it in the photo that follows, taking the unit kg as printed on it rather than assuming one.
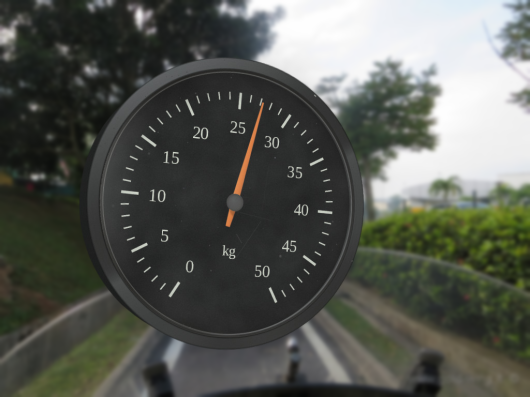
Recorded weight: 27 kg
